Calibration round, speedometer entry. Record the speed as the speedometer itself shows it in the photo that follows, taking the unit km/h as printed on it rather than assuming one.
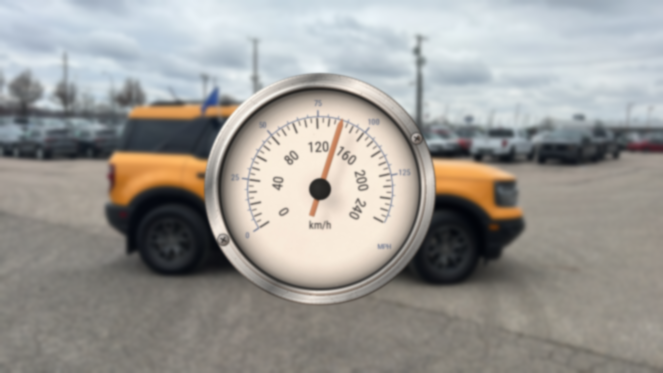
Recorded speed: 140 km/h
